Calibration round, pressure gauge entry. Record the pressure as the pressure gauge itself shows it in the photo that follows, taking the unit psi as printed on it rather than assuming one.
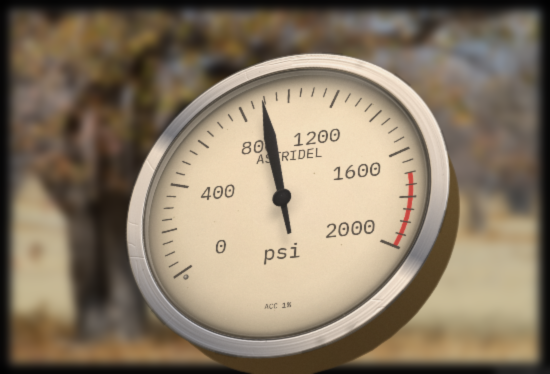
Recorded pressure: 900 psi
